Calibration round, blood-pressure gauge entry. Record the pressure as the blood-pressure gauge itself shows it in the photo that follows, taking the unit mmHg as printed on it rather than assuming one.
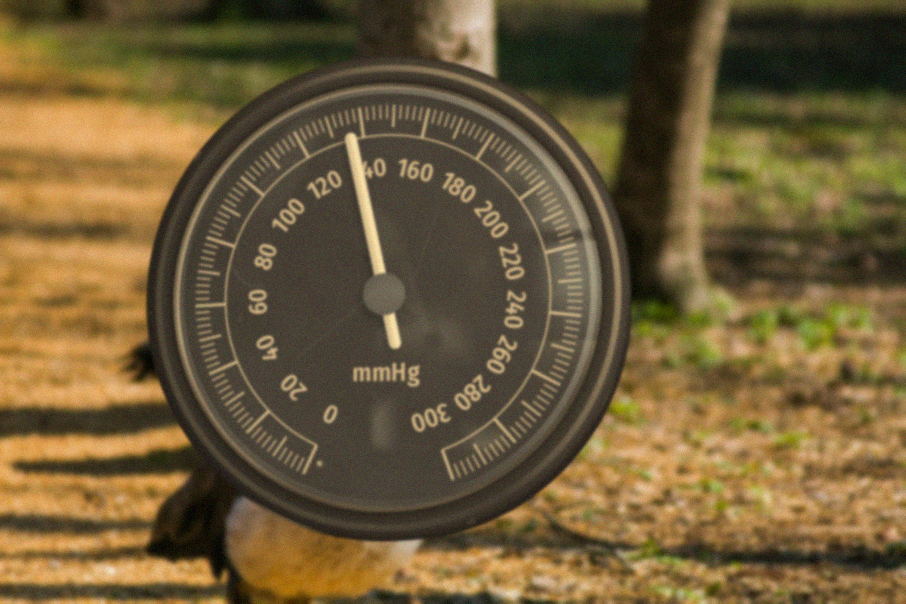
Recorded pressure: 136 mmHg
